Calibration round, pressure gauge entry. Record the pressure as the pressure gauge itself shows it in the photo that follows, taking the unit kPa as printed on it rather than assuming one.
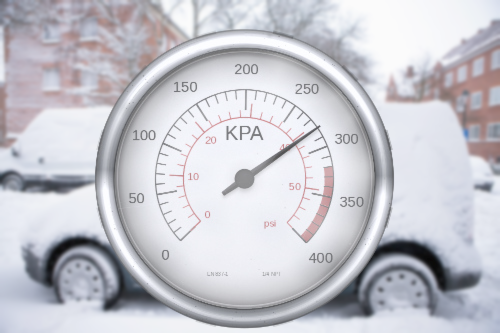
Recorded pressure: 280 kPa
